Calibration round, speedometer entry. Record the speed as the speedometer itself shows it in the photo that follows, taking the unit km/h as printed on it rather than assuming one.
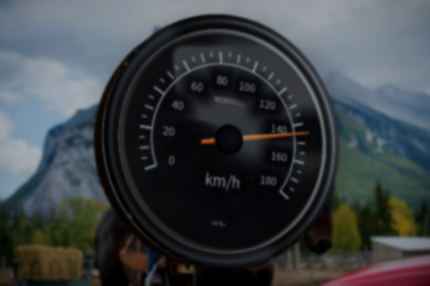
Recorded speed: 145 km/h
